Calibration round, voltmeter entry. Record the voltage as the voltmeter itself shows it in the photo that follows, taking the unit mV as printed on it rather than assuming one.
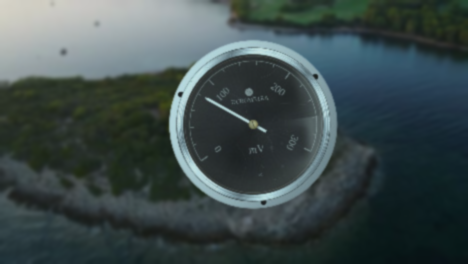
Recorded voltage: 80 mV
